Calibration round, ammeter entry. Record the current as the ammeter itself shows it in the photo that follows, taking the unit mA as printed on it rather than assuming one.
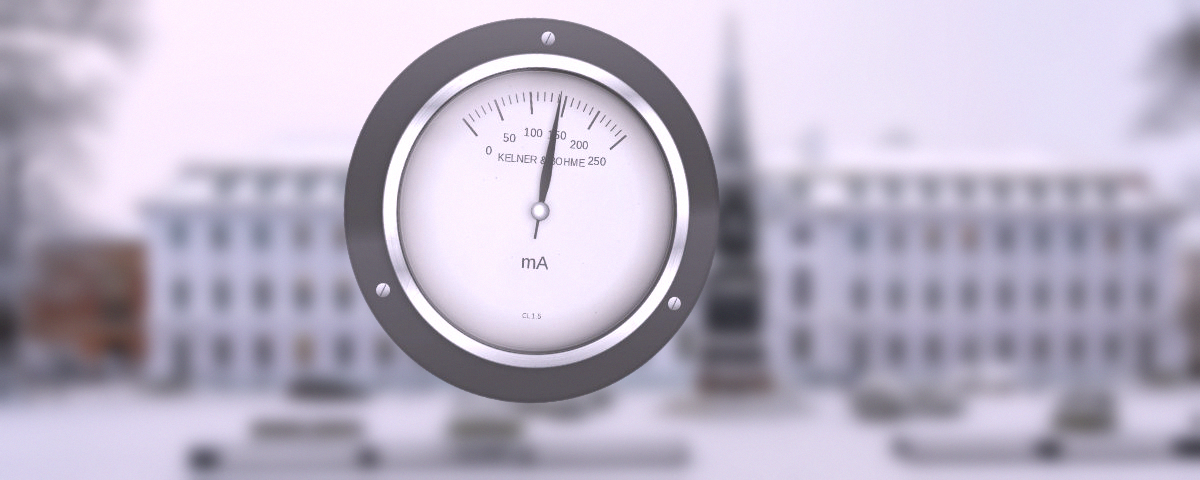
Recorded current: 140 mA
